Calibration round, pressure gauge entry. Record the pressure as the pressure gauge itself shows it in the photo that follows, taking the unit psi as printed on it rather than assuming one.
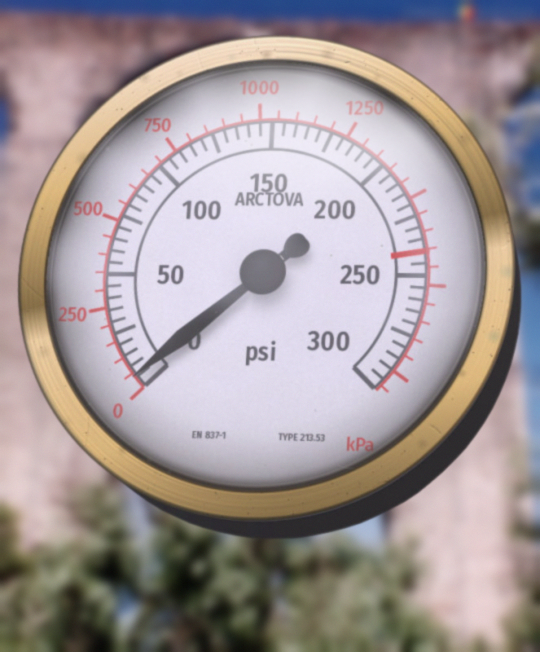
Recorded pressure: 5 psi
